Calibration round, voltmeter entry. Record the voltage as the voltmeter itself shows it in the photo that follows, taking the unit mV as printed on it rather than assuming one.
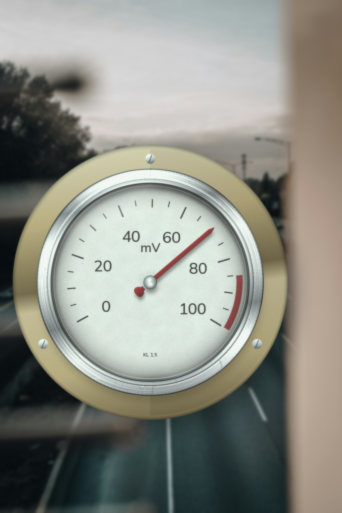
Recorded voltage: 70 mV
